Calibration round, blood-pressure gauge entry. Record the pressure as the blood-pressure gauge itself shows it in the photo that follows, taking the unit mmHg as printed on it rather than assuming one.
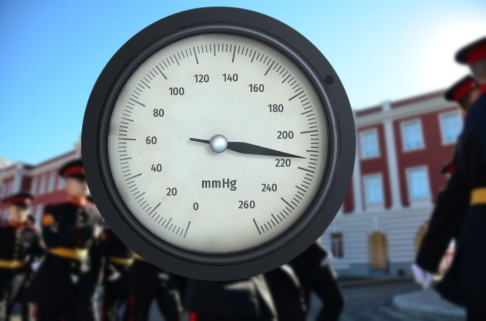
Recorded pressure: 214 mmHg
